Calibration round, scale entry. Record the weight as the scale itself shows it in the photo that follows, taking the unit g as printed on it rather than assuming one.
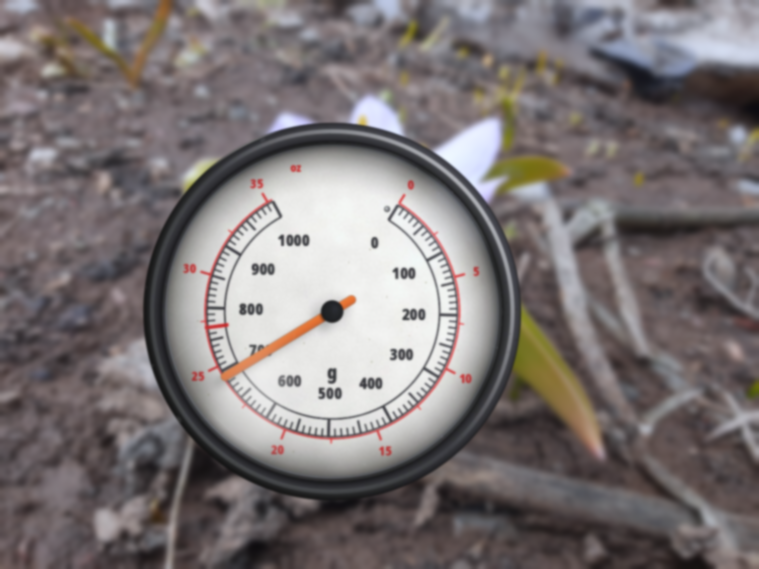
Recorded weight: 690 g
